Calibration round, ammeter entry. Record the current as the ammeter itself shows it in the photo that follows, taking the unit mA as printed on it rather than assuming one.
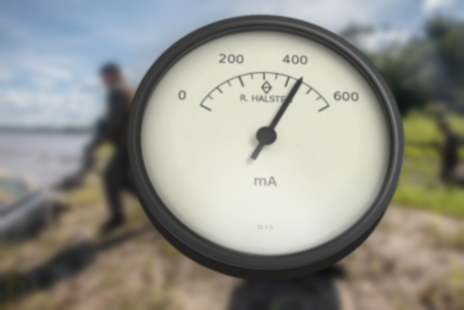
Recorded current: 450 mA
